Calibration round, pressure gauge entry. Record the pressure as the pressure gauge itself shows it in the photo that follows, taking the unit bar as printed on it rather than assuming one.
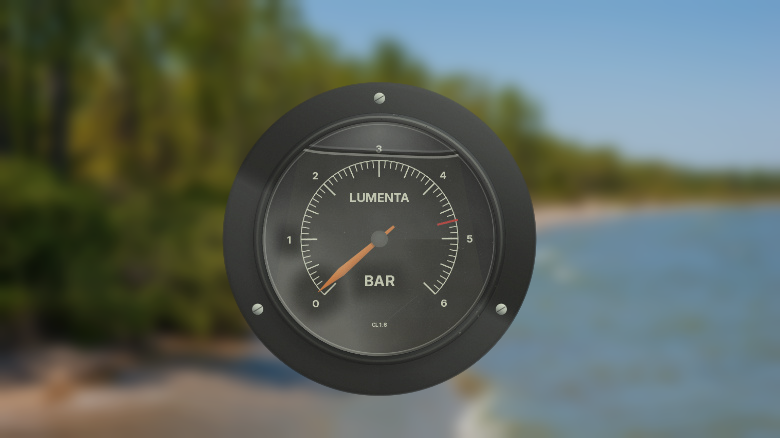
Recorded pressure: 0.1 bar
